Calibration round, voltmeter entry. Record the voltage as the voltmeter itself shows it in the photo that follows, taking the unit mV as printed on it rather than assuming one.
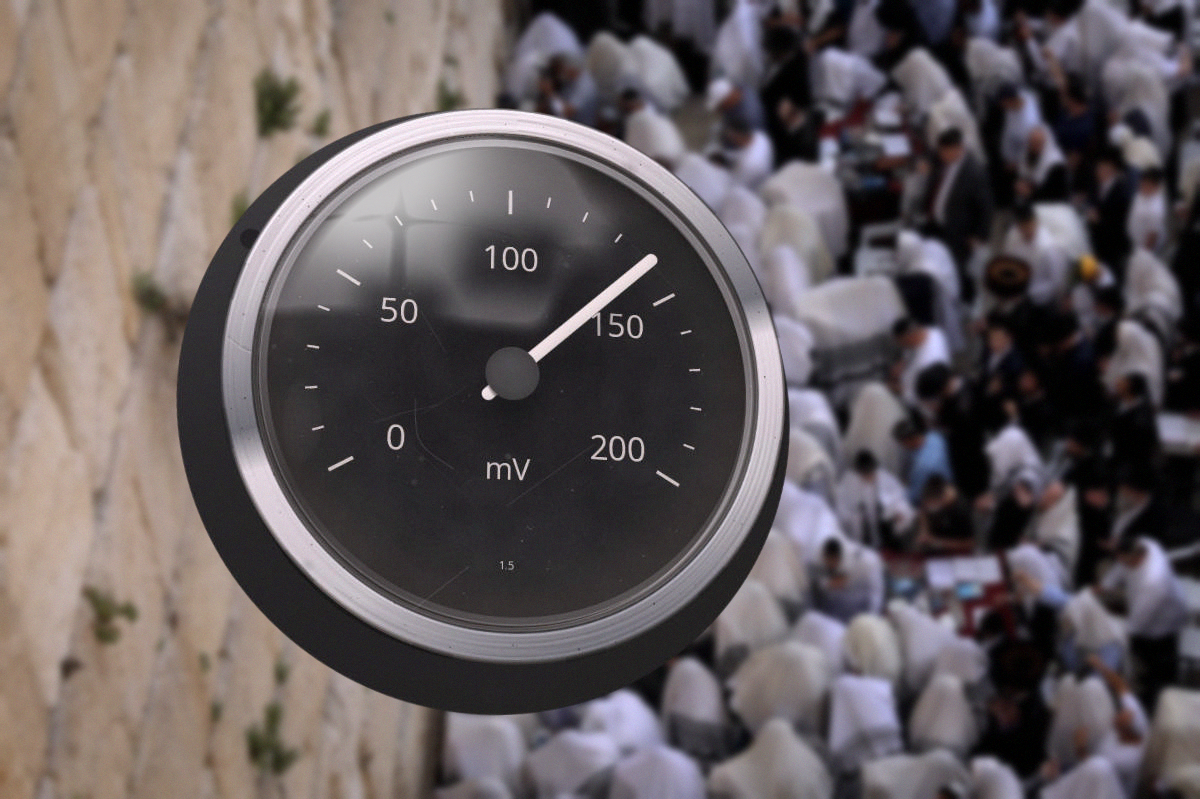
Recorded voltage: 140 mV
